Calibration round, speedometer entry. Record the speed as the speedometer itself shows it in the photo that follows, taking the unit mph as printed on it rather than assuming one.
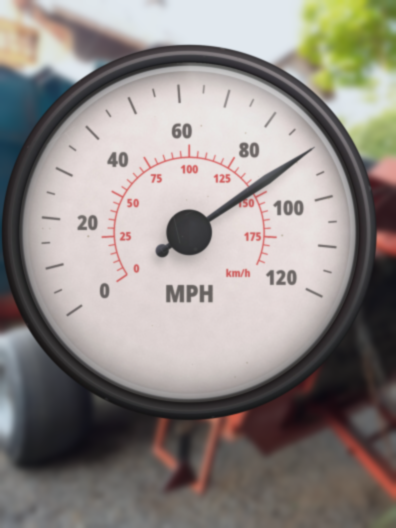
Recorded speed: 90 mph
